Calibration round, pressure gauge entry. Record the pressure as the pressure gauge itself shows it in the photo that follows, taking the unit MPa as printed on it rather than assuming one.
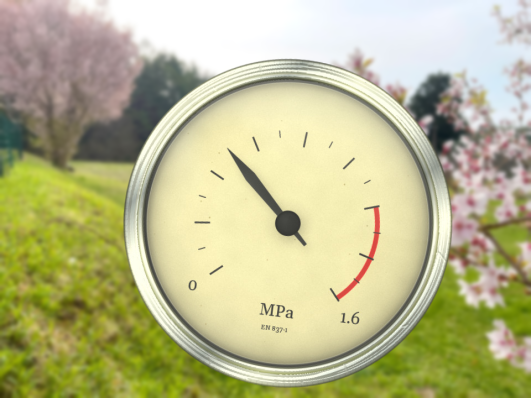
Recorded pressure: 0.5 MPa
